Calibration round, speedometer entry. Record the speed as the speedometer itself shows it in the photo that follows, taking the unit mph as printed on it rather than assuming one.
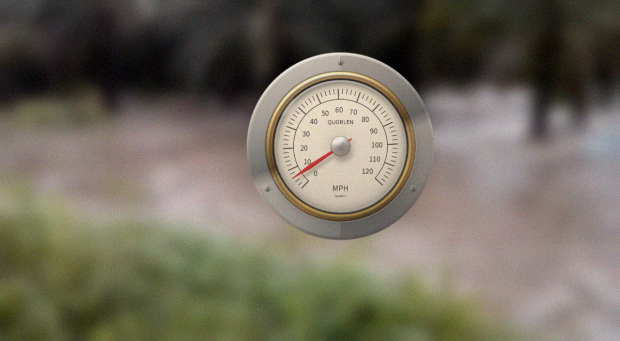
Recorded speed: 6 mph
